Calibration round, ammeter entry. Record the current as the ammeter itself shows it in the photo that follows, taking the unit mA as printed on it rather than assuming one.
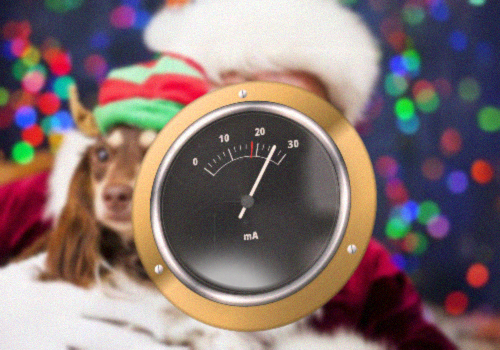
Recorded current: 26 mA
